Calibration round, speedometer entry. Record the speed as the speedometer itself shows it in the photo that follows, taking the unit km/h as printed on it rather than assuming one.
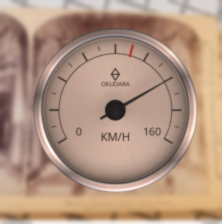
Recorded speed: 120 km/h
